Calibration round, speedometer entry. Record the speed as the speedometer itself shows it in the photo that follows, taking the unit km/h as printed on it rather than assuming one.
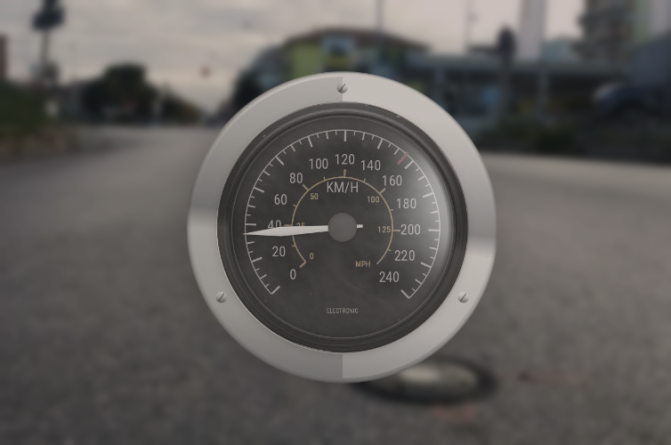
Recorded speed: 35 km/h
